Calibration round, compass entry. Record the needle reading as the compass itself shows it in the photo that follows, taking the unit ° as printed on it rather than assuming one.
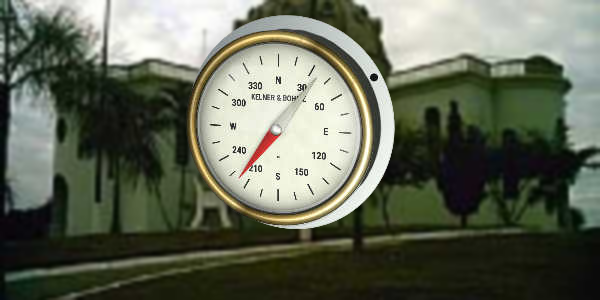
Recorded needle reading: 217.5 °
